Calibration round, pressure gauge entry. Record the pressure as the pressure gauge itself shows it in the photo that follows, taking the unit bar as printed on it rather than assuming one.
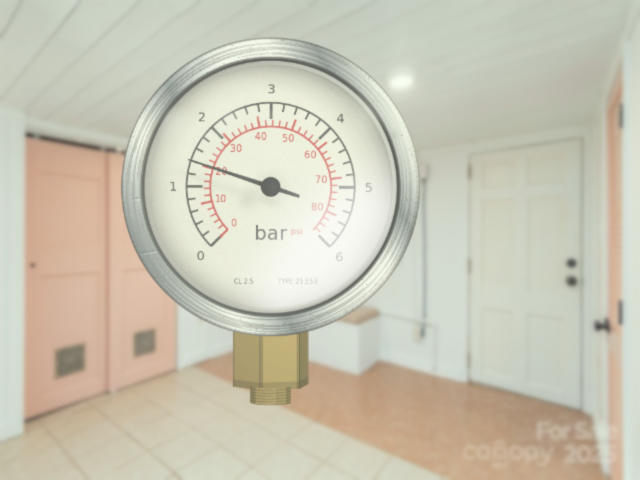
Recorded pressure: 1.4 bar
